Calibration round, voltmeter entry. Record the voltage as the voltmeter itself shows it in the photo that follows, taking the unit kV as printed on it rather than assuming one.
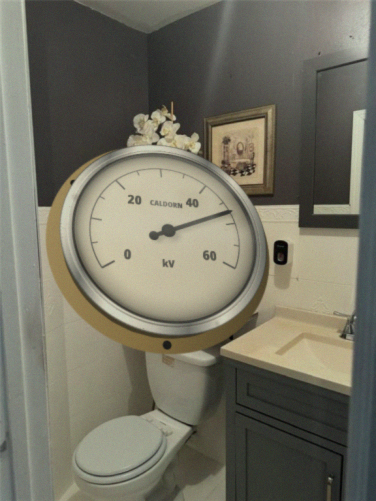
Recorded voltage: 47.5 kV
